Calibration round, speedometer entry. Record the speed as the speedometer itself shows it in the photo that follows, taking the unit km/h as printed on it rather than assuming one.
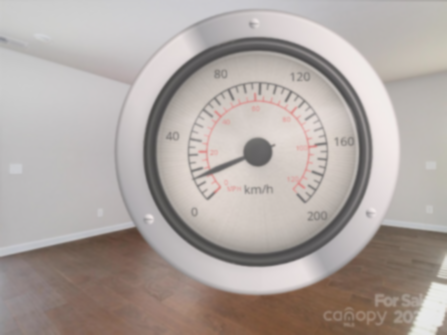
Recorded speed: 15 km/h
